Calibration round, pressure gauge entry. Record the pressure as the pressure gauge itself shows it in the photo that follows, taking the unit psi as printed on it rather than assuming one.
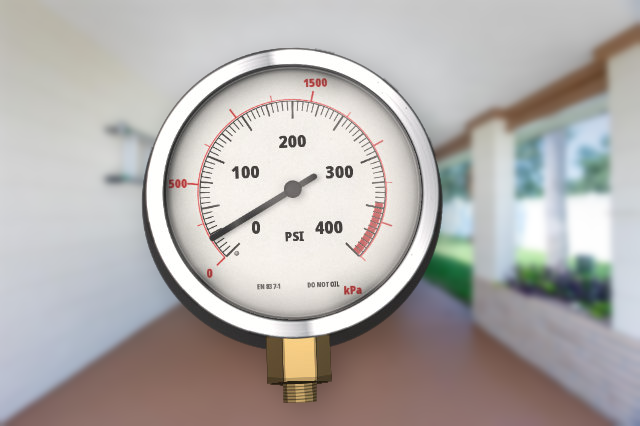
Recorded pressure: 20 psi
